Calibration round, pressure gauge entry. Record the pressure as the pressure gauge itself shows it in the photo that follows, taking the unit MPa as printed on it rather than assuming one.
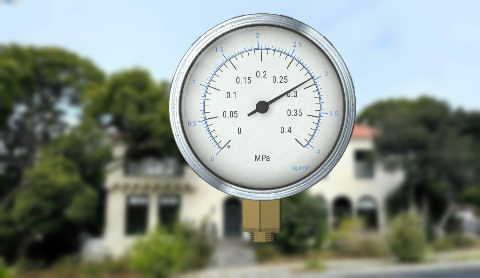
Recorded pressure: 0.29 MPa
